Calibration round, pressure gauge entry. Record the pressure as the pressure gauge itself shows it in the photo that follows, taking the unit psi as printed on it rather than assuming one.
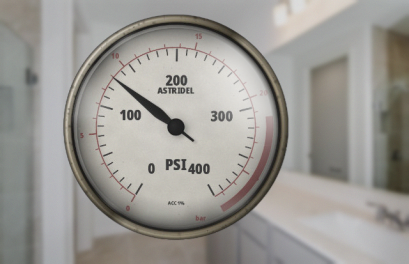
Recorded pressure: 130 psi
